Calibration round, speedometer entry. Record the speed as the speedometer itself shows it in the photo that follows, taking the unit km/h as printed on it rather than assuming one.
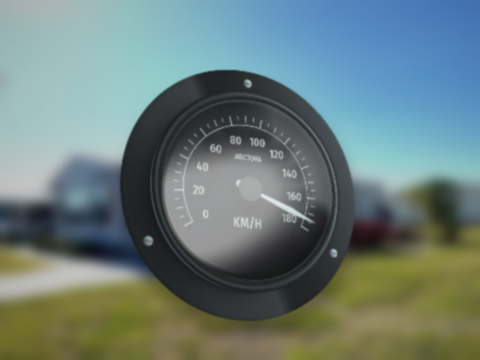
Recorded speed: 175 km/h
